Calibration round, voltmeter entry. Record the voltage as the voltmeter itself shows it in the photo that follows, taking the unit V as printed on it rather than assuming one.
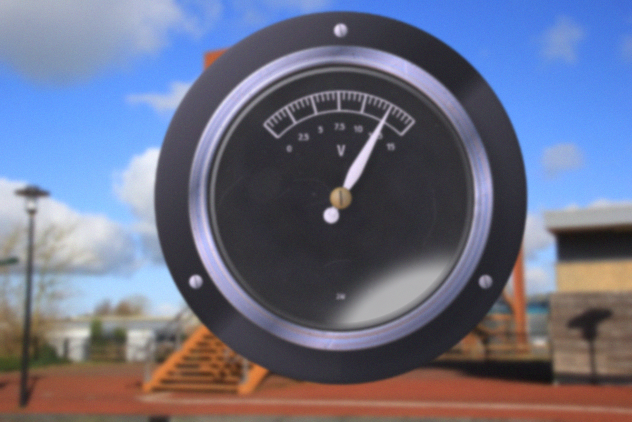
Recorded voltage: 12.5 V
